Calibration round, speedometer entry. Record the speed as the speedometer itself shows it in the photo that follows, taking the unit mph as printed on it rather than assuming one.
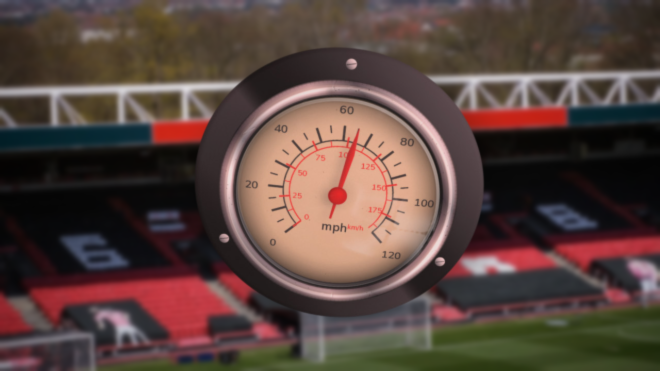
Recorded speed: 65 mph
